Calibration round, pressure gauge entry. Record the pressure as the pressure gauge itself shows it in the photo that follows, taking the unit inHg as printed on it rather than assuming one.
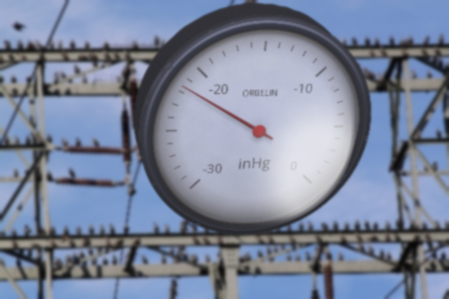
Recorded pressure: -21.5 inHg
